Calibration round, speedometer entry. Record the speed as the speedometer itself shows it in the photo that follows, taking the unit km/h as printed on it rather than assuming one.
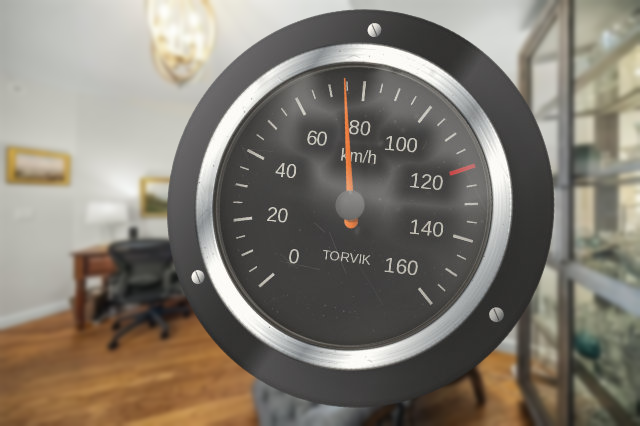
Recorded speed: 75 km/h
